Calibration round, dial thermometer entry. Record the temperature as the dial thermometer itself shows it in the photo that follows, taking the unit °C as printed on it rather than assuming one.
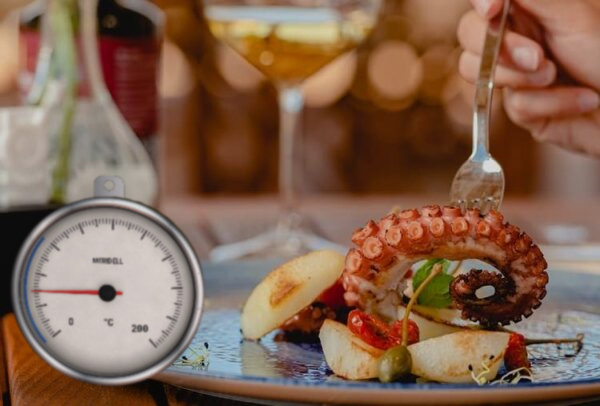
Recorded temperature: 30 °C
